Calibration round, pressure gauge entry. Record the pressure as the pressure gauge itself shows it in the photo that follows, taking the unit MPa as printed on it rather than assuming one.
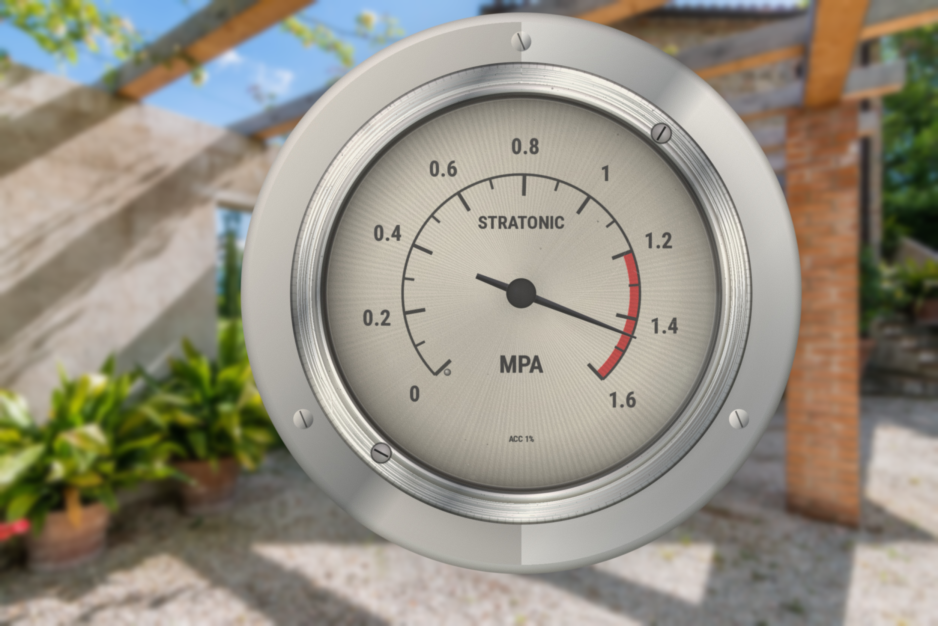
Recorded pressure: 1.45 MPa
